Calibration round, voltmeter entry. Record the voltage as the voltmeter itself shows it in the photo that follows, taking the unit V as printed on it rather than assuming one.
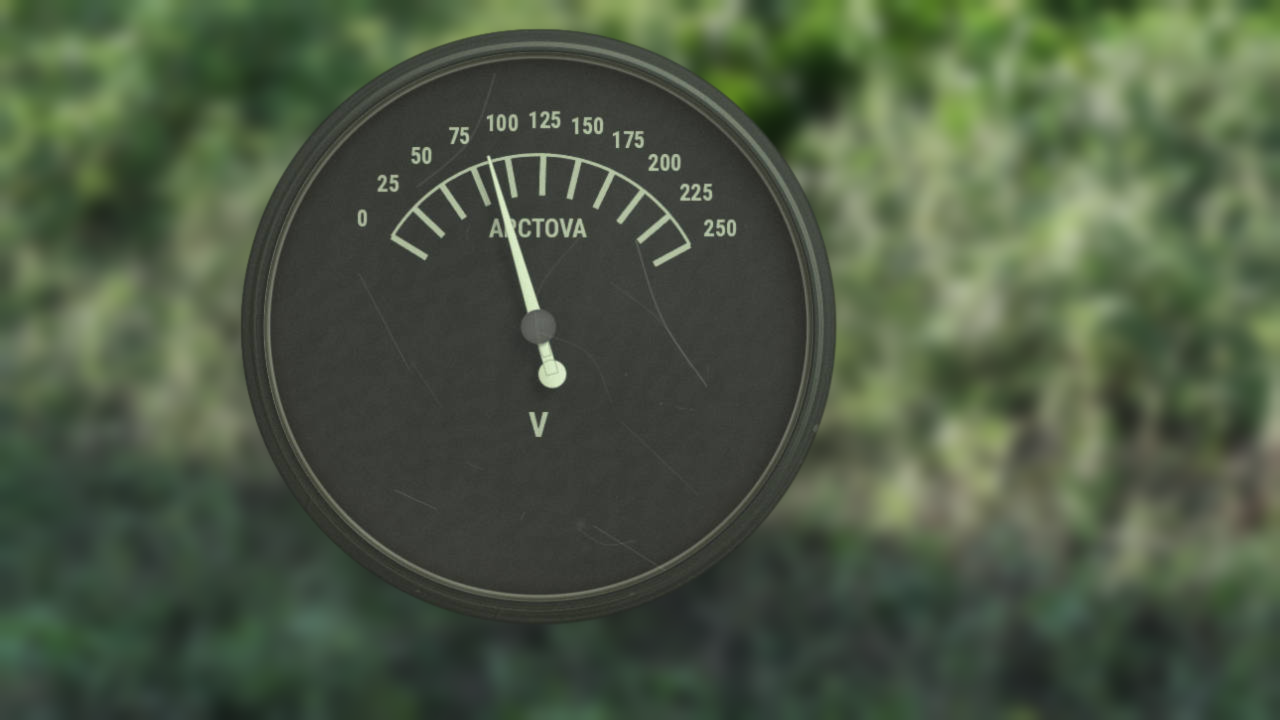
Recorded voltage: 87.5 V
